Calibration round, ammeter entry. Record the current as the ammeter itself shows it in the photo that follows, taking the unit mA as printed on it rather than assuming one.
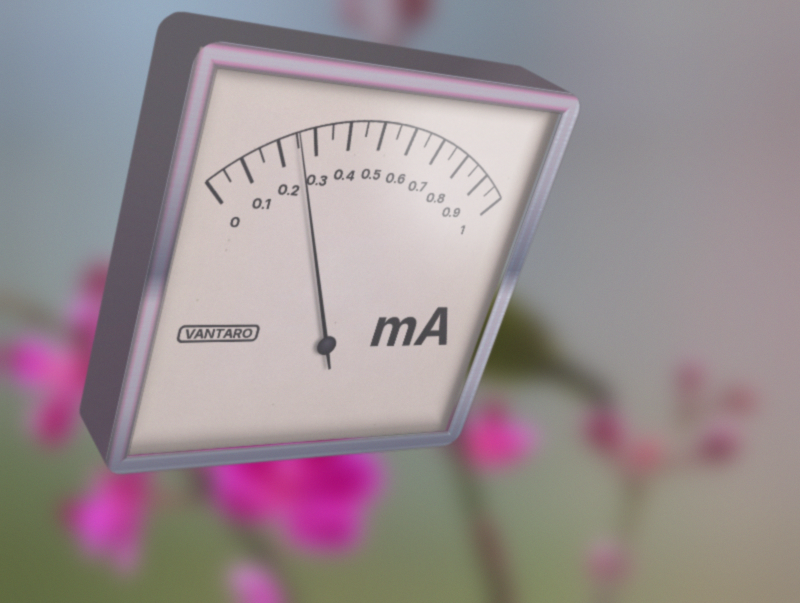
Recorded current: 0.25 mA
